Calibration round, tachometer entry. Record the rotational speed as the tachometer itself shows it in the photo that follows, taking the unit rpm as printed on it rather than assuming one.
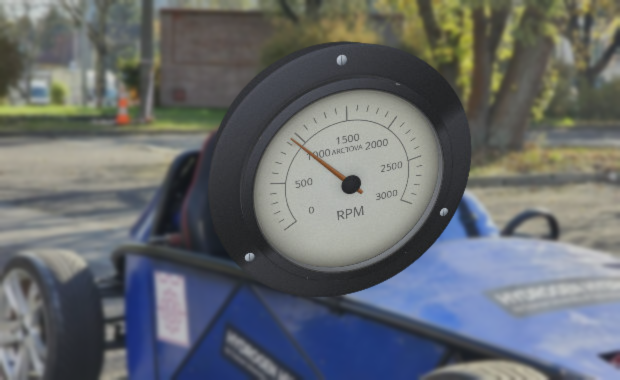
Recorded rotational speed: 950 rpm
